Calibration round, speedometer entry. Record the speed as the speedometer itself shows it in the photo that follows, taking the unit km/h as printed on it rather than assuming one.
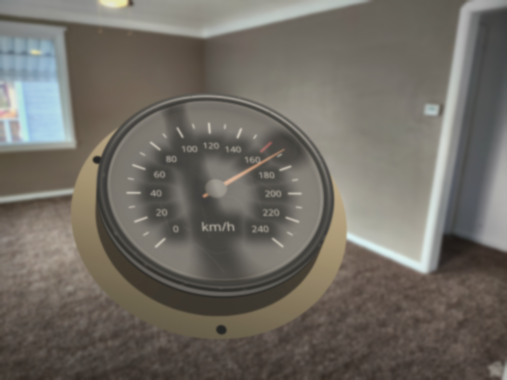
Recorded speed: 170 km/h
